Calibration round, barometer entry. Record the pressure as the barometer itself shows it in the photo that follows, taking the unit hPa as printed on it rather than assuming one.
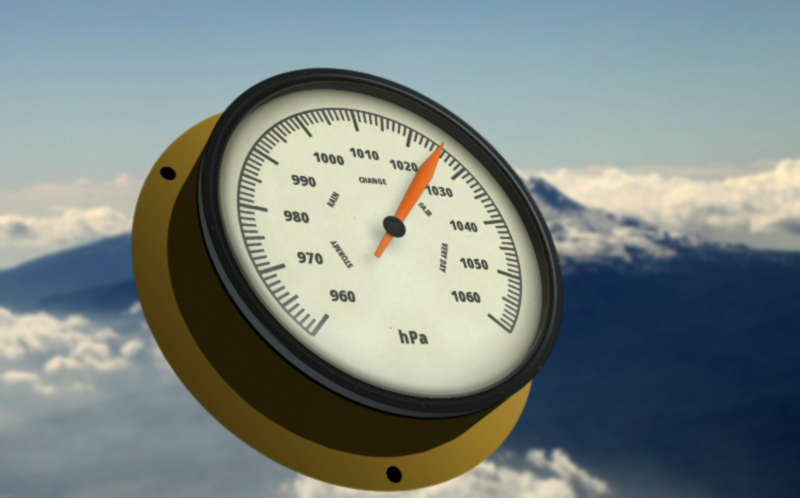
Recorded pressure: 1025 hPa
